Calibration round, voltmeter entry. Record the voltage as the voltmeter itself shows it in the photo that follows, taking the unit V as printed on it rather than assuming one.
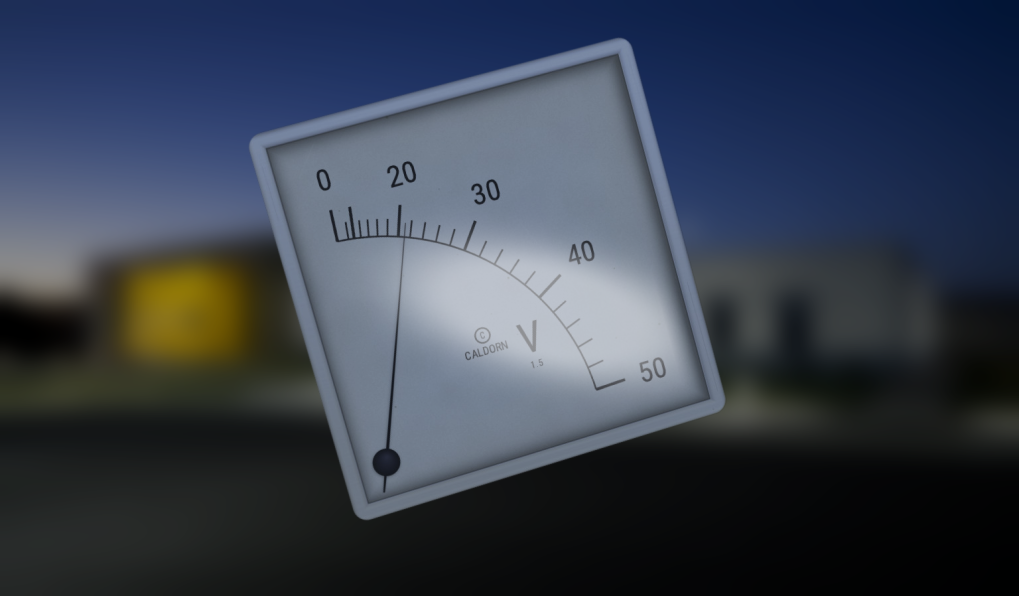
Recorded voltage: 21 V
